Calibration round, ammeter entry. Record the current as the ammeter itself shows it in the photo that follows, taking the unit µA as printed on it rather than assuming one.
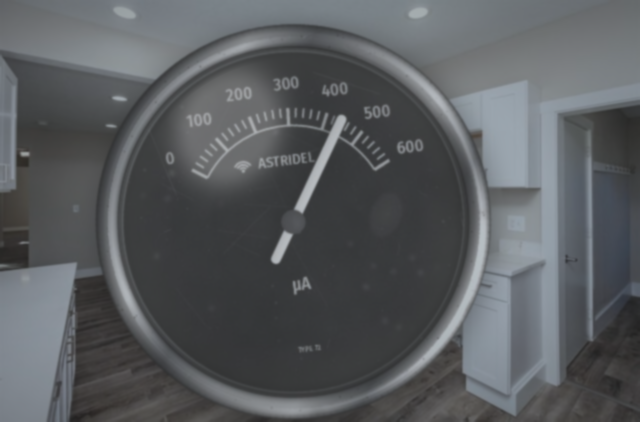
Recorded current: 440 µA
